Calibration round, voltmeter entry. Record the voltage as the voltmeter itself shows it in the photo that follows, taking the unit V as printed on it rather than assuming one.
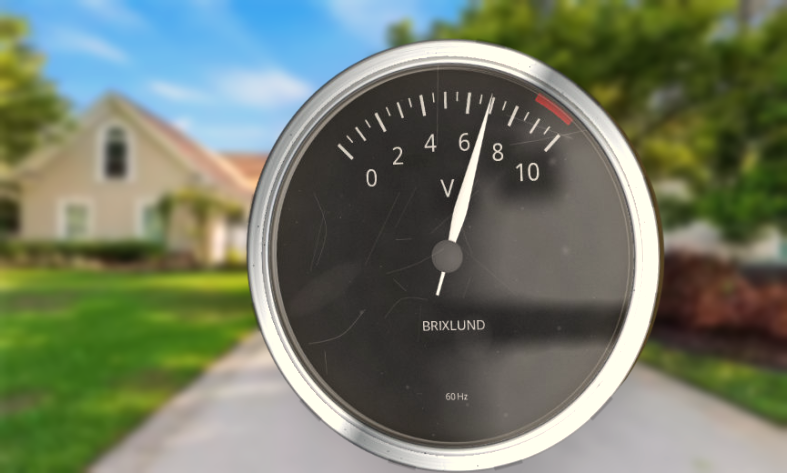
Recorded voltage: 7 V
